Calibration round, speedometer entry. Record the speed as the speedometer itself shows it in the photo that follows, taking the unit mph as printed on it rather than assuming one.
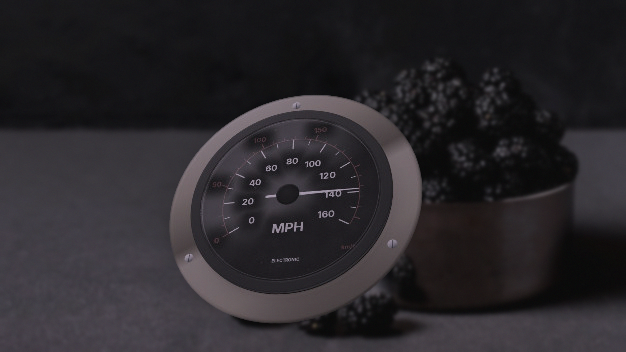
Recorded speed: 140 mph
